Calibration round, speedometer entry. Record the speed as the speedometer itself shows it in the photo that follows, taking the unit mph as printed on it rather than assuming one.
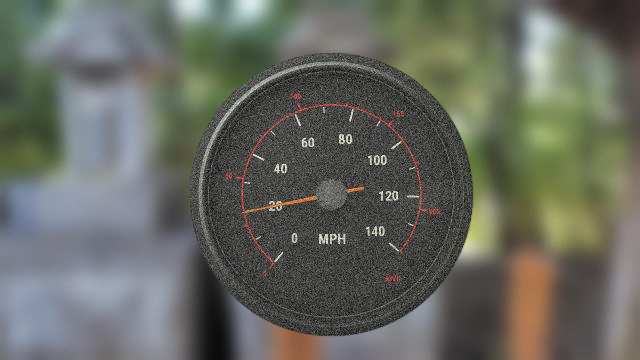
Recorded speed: 20 mph
